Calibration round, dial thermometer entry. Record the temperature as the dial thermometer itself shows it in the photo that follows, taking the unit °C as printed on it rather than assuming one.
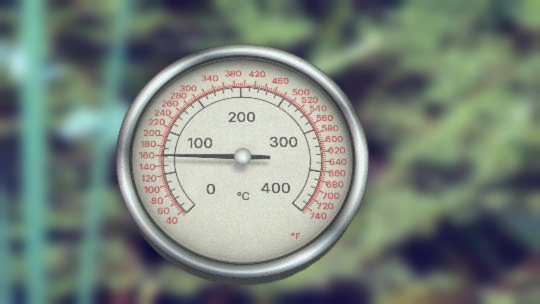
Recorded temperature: 70 °C
